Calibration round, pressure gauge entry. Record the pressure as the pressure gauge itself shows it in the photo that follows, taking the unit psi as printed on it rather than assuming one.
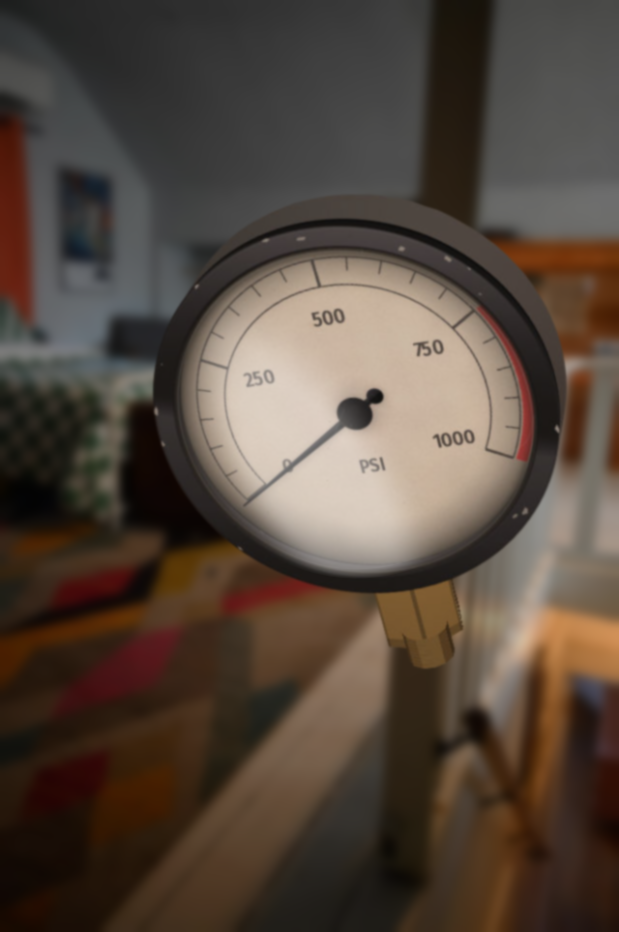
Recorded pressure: 0 psi
